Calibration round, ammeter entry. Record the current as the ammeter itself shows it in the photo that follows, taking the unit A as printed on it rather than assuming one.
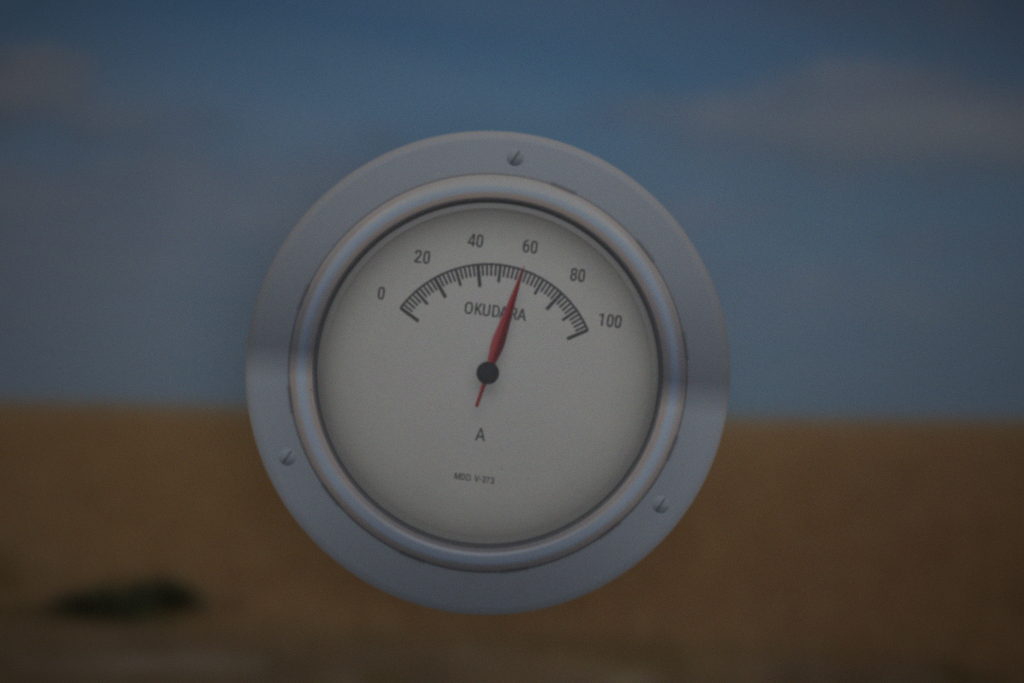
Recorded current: 60 A
